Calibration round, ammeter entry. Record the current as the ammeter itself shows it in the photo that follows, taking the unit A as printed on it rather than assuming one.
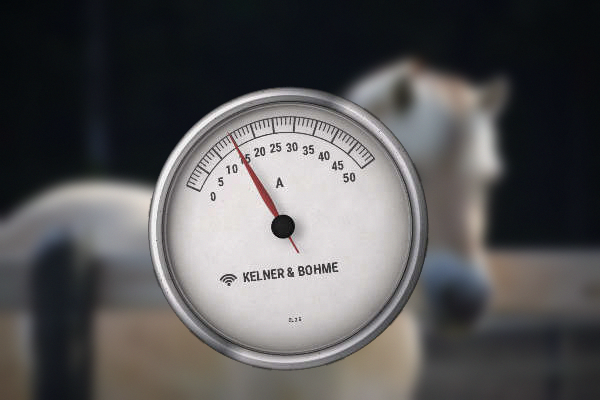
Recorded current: 15 A
